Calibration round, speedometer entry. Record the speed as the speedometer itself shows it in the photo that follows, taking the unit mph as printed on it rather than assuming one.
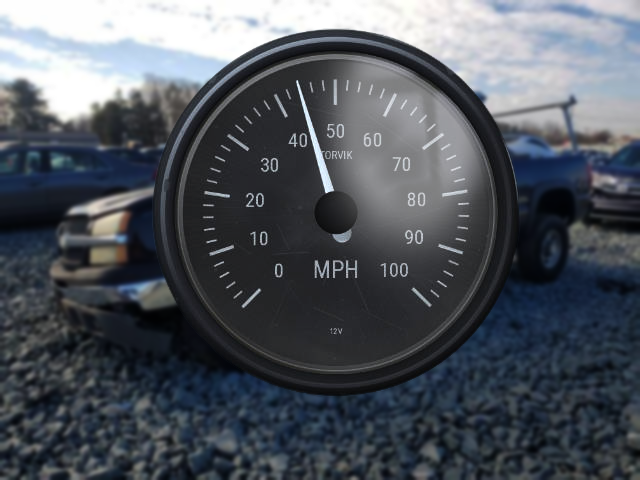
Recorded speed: 44 mph
